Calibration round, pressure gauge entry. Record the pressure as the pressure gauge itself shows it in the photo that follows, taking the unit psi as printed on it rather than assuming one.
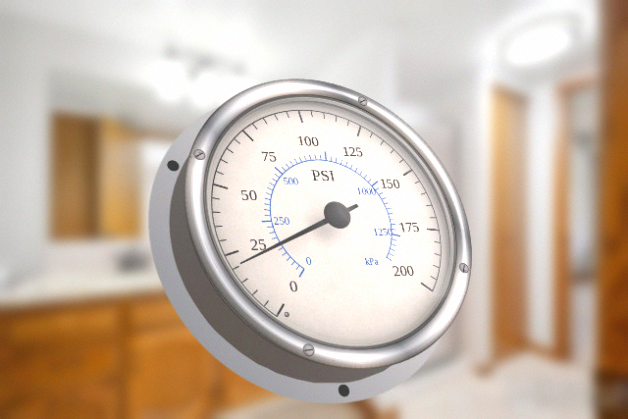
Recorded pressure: 20 psi
